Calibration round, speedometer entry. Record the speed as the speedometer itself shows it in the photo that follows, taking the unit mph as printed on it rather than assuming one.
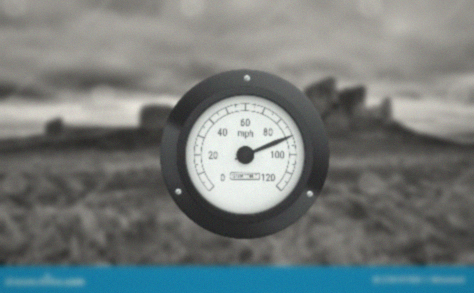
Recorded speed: 90 mph
